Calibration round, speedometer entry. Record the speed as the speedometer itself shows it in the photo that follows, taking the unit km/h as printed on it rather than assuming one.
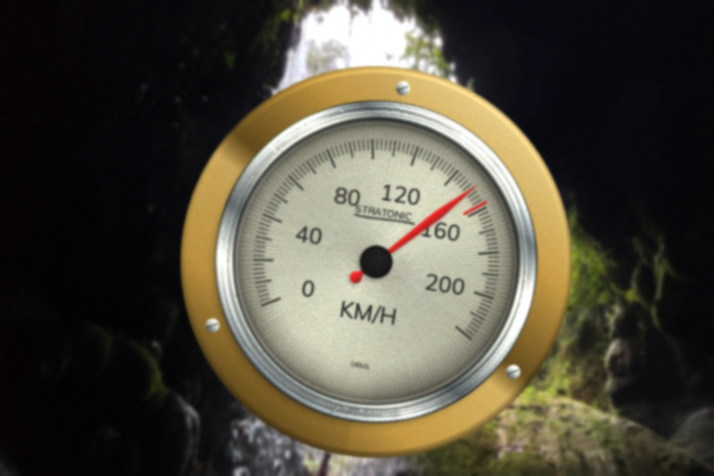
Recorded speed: 150 km/h
